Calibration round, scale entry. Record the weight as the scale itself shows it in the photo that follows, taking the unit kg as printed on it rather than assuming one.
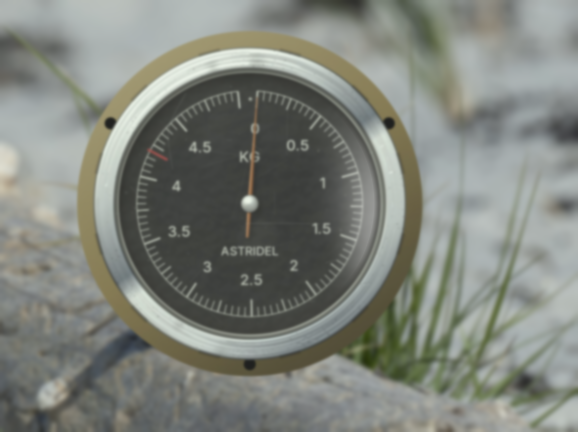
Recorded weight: 0 kg
